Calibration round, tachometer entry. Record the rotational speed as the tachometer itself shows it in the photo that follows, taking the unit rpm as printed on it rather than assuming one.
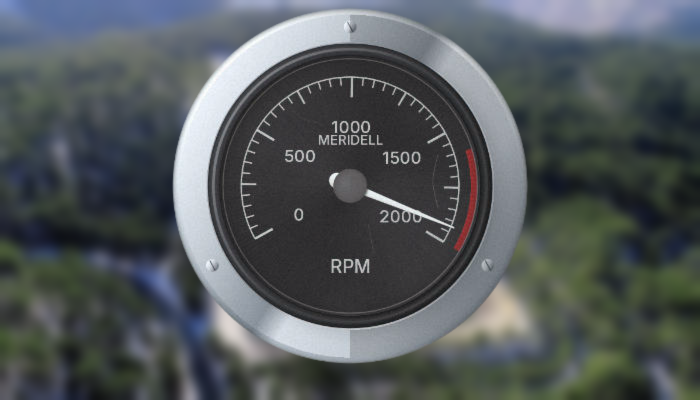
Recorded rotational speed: 1925 rpm
